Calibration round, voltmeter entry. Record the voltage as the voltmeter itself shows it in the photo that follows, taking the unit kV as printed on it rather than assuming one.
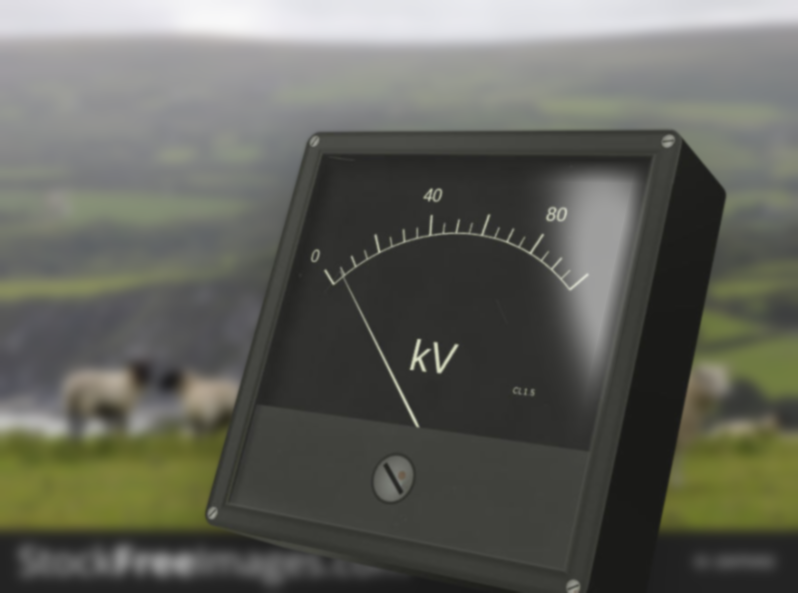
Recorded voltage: 5 kV
